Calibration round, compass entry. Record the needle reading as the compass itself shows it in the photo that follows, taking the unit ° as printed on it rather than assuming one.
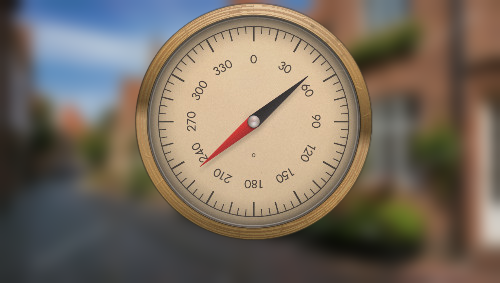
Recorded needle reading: 230 °
